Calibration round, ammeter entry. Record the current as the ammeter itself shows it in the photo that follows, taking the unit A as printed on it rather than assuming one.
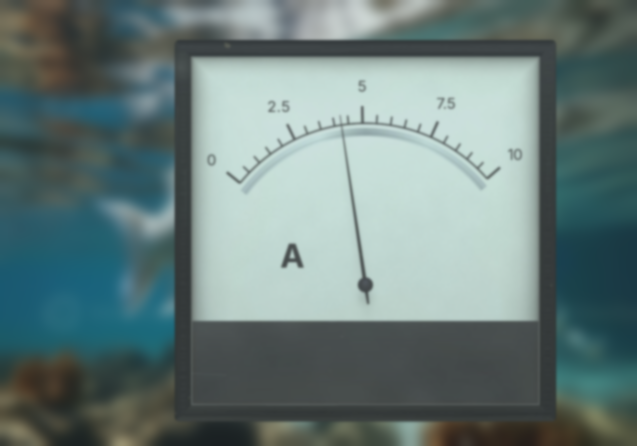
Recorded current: 4.25 A
